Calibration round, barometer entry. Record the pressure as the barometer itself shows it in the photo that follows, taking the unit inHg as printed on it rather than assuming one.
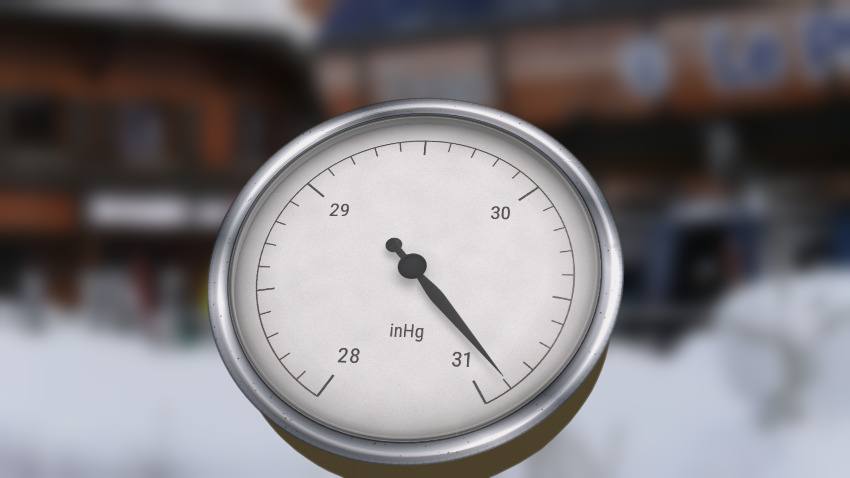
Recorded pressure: 30.9 inHg
